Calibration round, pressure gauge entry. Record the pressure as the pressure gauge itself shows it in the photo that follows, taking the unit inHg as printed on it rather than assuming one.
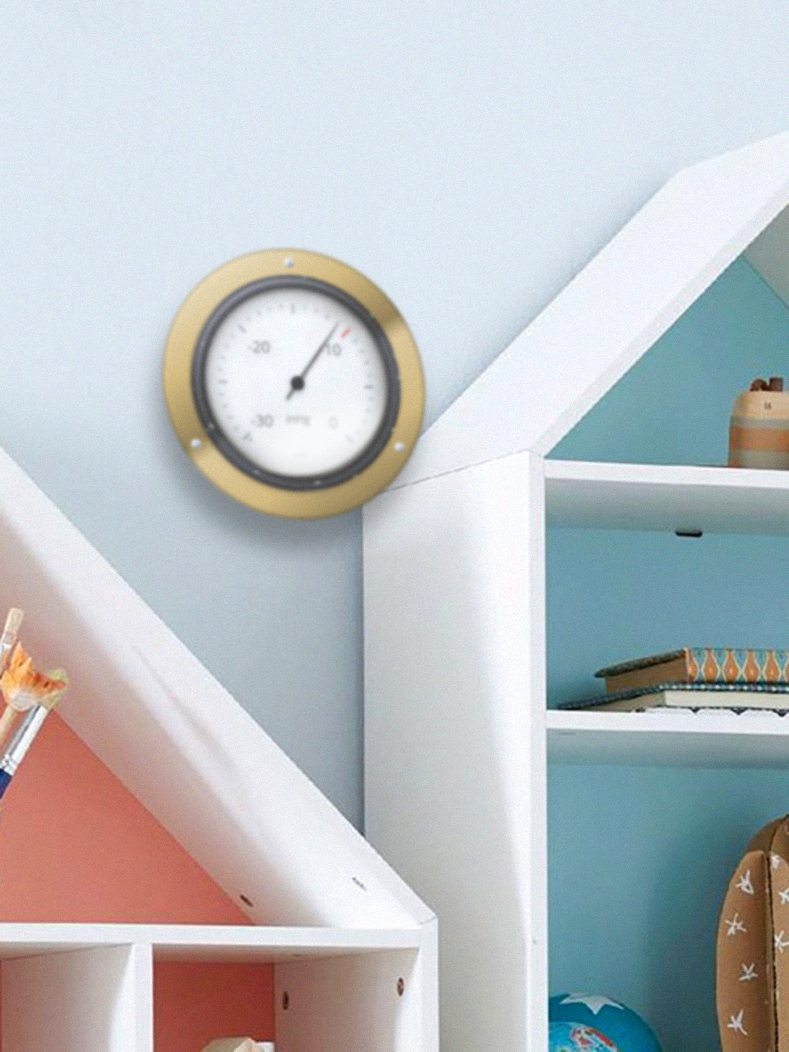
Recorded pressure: -11 inHg
